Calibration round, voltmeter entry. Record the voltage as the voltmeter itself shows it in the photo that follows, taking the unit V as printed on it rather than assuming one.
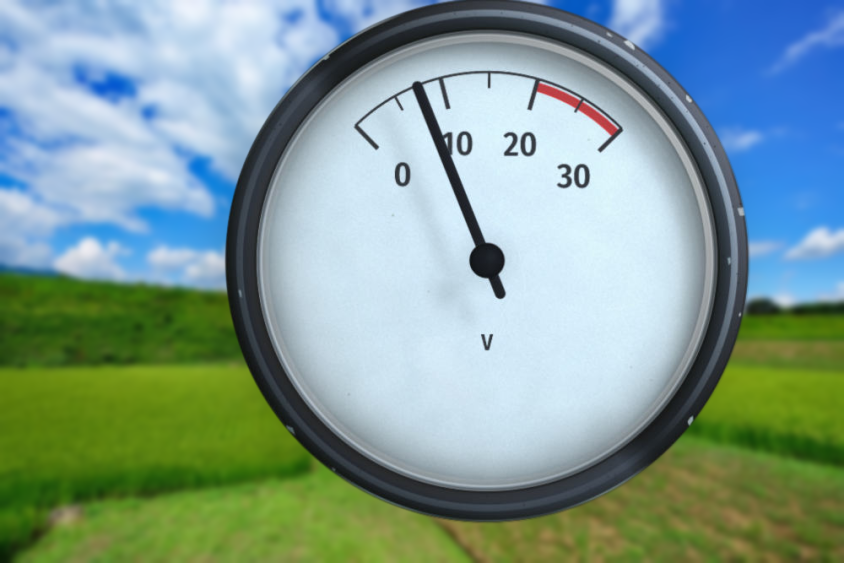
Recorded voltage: 7.5 V
